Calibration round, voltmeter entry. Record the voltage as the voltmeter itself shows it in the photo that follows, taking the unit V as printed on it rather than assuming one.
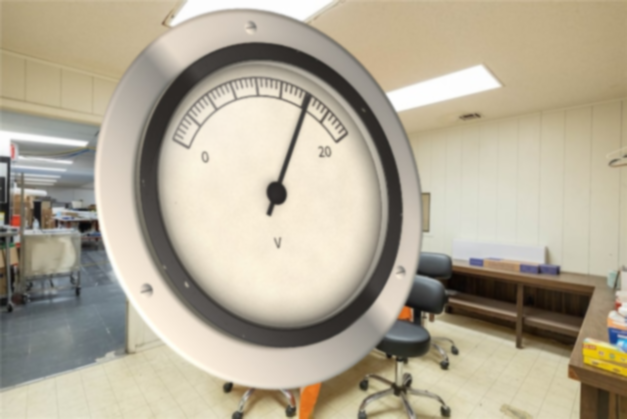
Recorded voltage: 15 V
